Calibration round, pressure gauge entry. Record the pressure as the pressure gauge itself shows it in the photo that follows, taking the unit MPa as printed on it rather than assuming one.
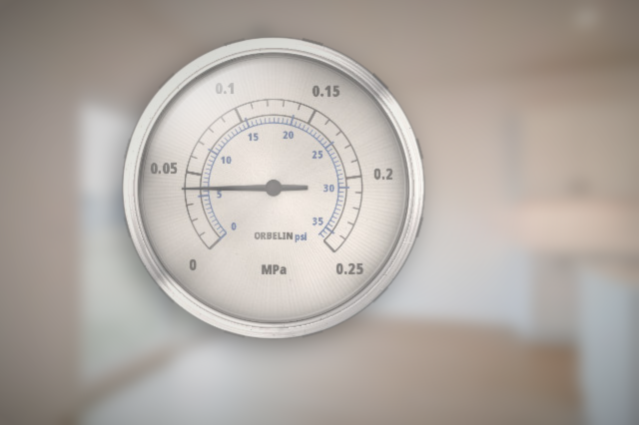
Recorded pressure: 0.04 MPa
